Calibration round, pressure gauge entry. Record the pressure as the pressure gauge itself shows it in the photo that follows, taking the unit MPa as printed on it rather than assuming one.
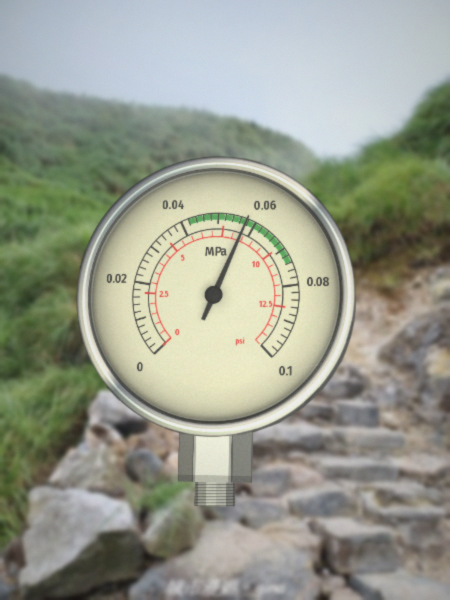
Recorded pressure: 0.058 MPa
